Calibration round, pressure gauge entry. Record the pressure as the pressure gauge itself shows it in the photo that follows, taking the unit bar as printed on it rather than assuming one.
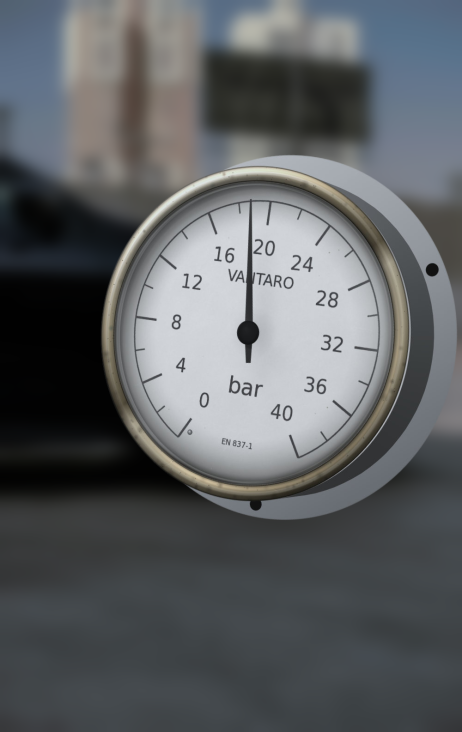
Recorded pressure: 19 bar
